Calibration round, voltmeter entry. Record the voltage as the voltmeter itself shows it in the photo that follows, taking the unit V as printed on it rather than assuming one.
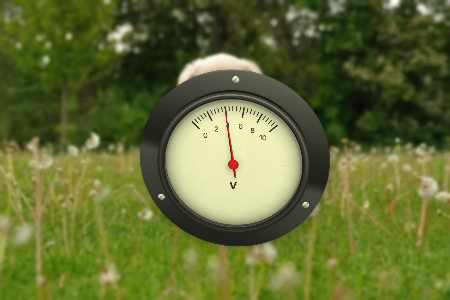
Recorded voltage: 4 V
